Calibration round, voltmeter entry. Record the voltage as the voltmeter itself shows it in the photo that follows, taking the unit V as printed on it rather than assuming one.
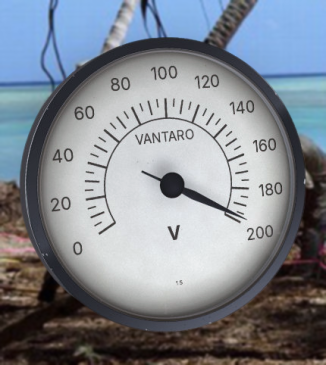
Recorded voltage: 197.5 V
